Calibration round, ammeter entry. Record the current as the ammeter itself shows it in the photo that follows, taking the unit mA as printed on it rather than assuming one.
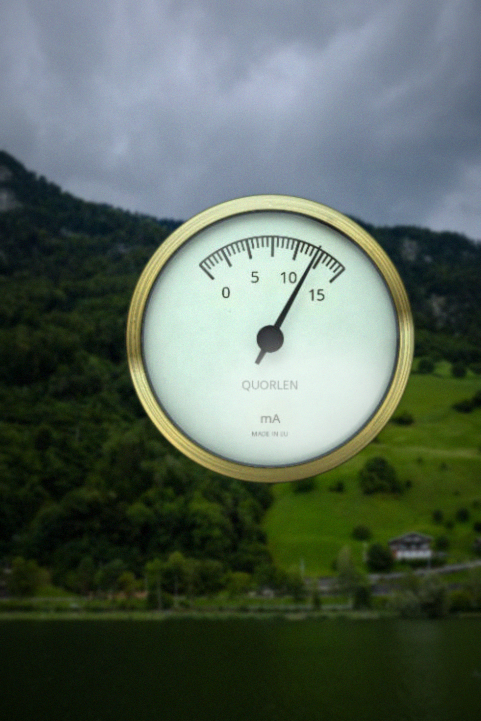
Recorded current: 12 mA
